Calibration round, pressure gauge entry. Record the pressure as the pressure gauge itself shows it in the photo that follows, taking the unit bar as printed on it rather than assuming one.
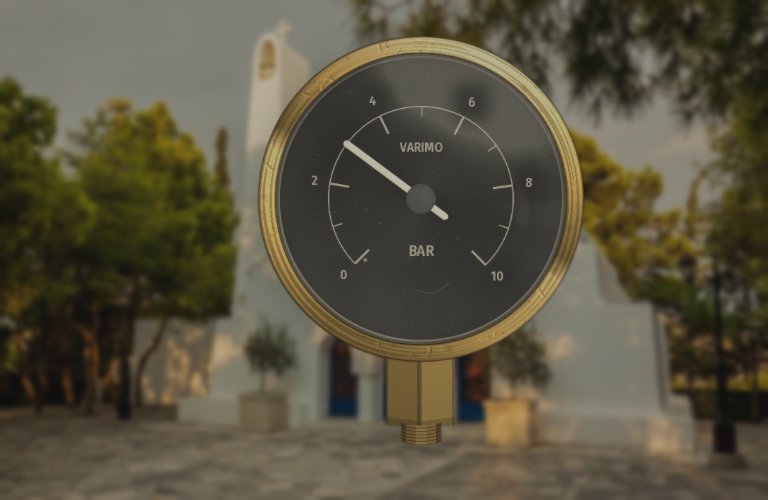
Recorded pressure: 3 bar
